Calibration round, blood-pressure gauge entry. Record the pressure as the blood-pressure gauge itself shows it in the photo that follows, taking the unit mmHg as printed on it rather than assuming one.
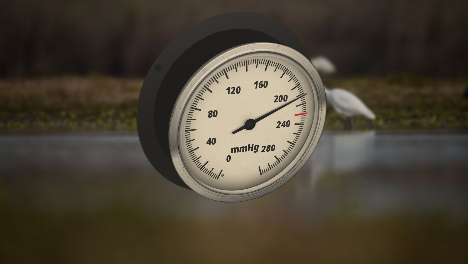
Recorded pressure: 210 mmHg
